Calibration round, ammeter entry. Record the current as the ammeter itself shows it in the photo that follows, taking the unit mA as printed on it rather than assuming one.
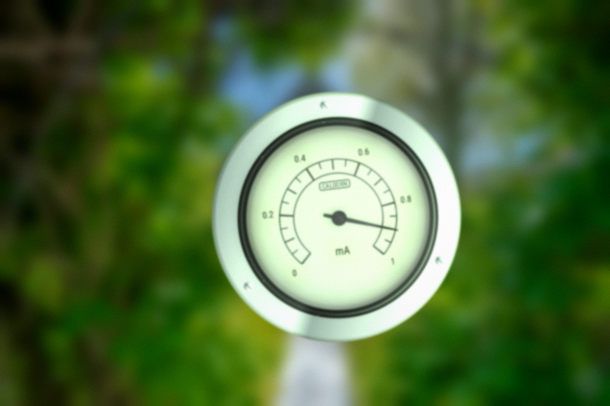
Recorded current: 0.9 mA
